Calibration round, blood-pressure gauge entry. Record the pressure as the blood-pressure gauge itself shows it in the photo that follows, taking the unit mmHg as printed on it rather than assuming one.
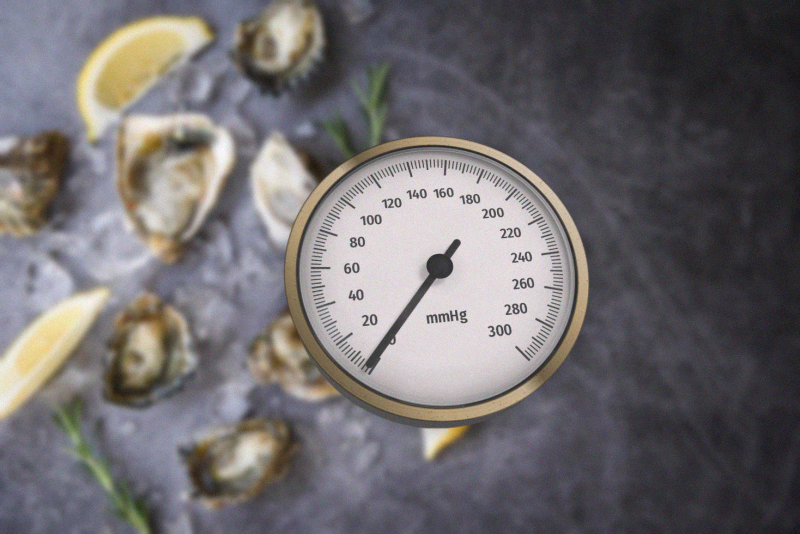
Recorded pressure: 2 mmHg
